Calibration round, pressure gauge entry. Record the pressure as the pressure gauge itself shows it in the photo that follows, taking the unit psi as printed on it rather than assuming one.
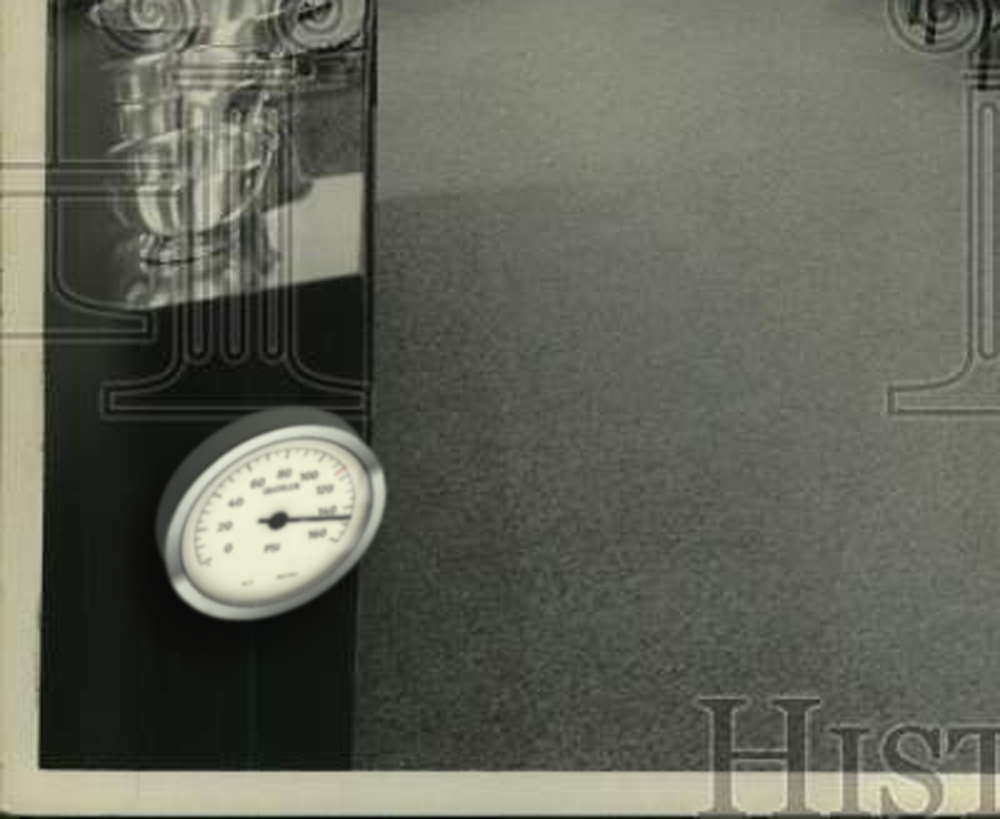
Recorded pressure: 145 psi
